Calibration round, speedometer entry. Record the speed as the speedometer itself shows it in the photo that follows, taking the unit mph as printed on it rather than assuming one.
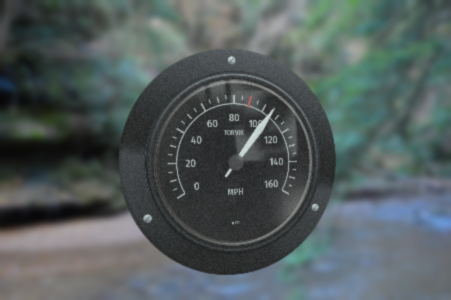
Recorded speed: 105 mph
